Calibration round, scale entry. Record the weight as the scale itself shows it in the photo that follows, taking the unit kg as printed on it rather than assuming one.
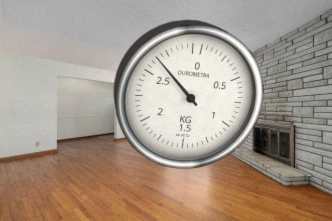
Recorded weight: 2.65 kg
